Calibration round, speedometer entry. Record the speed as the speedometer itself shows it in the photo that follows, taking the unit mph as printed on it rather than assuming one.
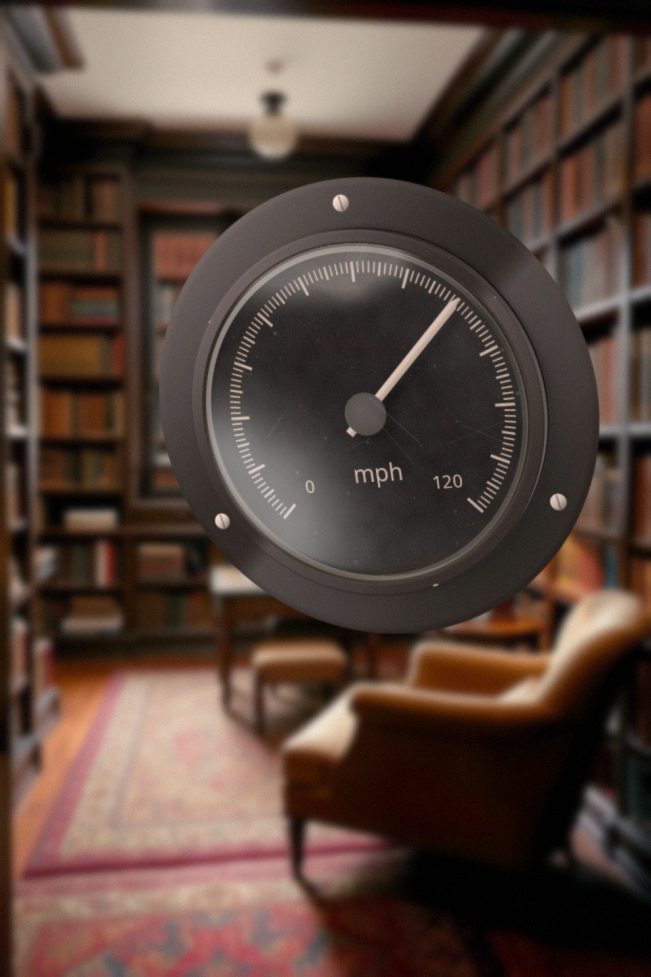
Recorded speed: 80 mph
